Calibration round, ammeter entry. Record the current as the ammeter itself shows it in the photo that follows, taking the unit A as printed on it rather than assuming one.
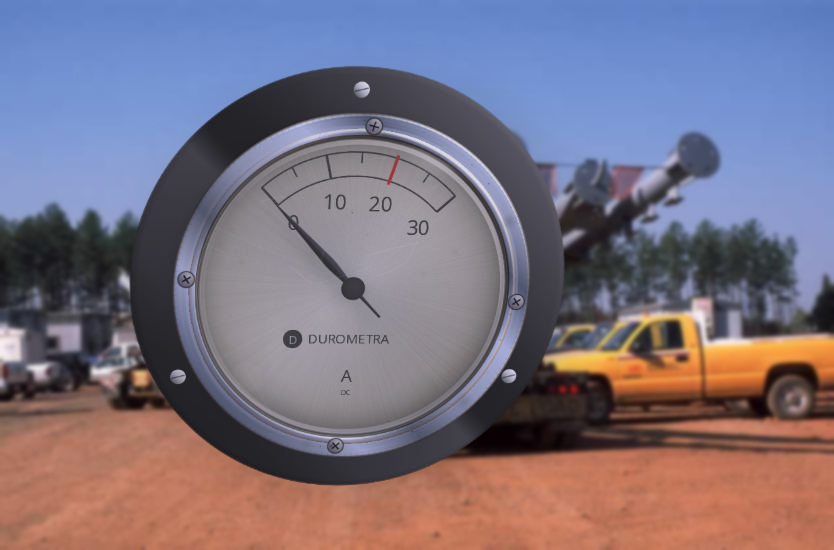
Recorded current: 0 A
